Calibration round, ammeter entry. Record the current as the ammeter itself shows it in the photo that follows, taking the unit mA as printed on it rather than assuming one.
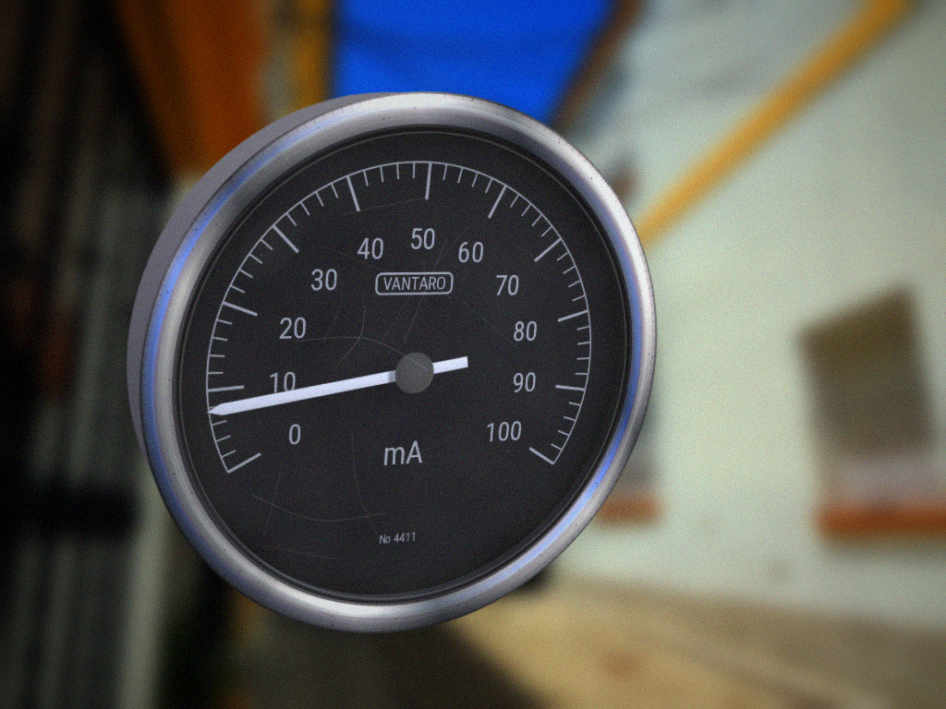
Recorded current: 8 mA
